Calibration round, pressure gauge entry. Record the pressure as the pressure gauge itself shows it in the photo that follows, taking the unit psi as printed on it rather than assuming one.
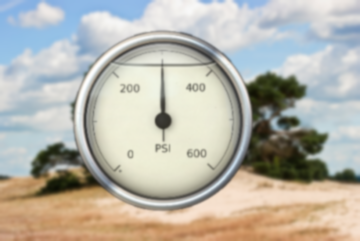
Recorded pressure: 300 psi
